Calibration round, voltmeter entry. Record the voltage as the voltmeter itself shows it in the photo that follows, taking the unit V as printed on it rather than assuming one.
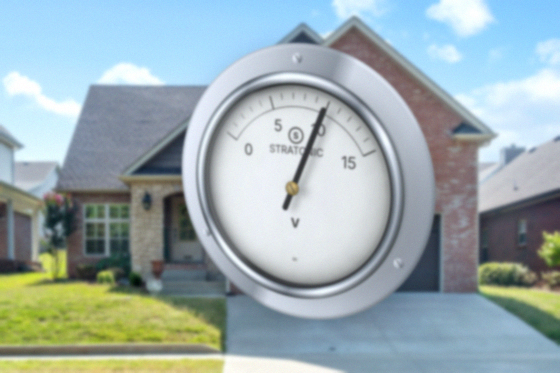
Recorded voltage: 10 V
